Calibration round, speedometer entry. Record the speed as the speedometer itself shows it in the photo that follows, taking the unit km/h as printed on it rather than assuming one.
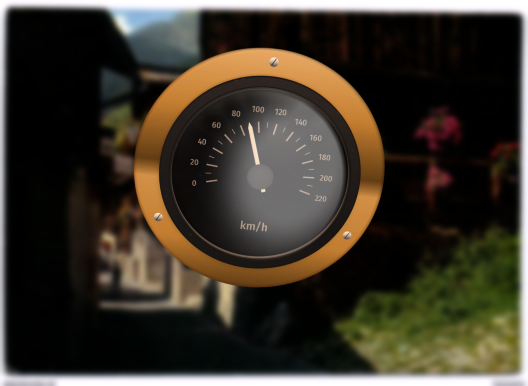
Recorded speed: 90 km/h
